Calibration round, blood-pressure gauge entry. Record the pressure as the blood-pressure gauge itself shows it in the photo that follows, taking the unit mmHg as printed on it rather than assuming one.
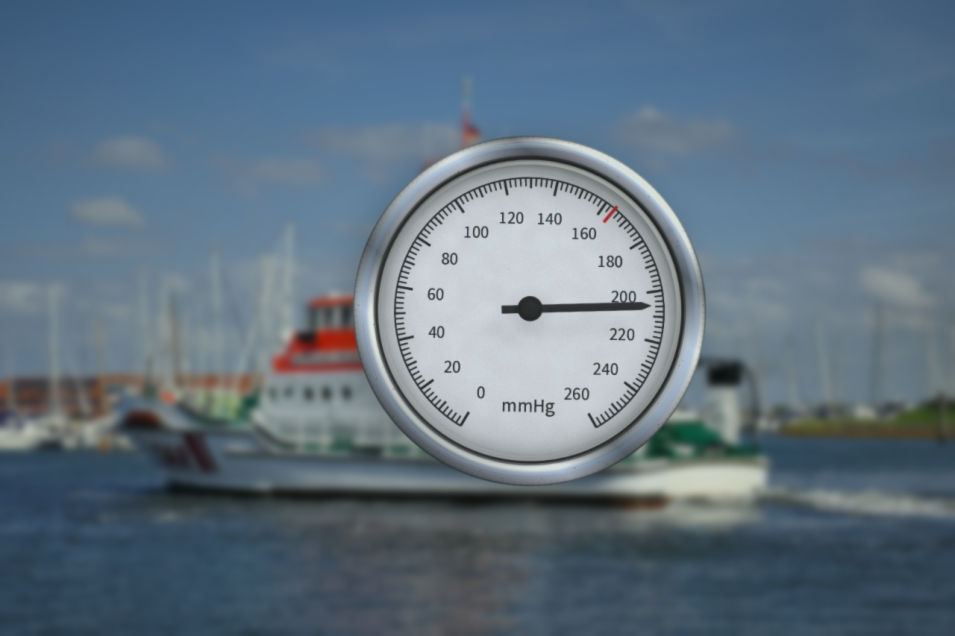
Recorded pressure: 206 mmHg
